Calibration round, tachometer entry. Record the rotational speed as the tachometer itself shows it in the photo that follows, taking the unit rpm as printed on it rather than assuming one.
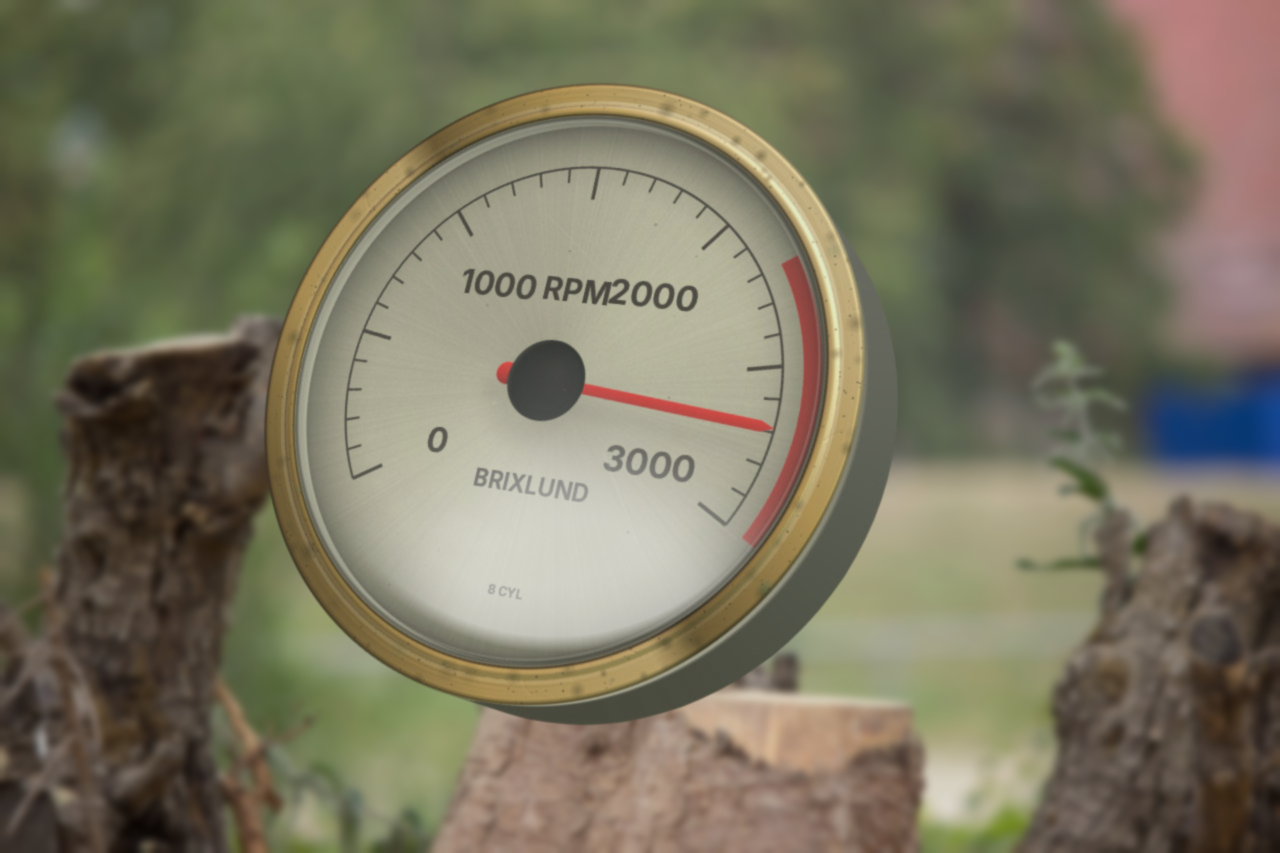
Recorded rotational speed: 2700 rpm
